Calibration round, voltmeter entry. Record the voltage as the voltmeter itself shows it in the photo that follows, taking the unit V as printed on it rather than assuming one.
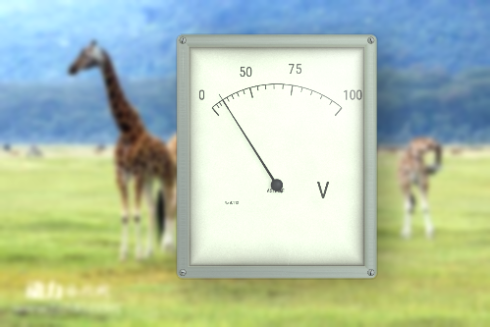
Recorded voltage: 25 V
